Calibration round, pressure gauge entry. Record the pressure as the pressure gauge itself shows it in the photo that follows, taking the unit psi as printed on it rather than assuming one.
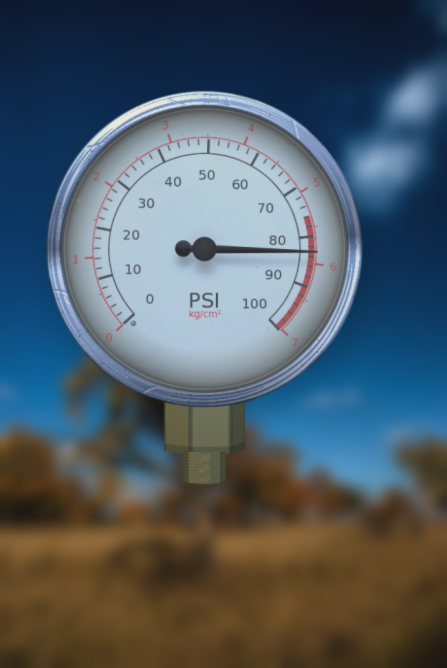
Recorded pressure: 83 psi
